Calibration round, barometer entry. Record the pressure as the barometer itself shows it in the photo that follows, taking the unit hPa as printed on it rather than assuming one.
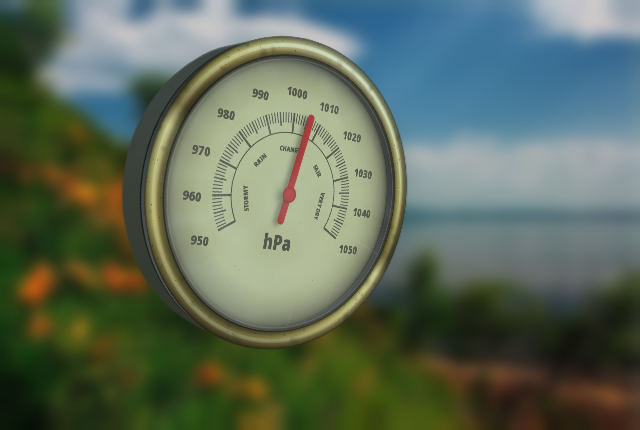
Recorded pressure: 1005 hPa
